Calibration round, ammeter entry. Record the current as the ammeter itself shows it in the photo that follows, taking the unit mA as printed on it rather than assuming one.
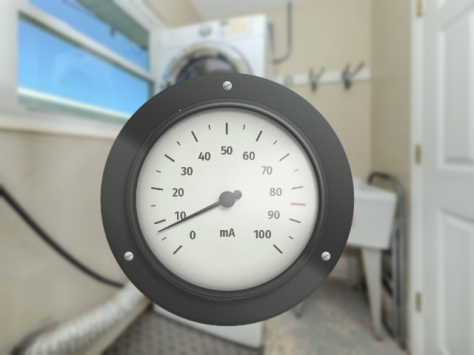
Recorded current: 7.5 mA
